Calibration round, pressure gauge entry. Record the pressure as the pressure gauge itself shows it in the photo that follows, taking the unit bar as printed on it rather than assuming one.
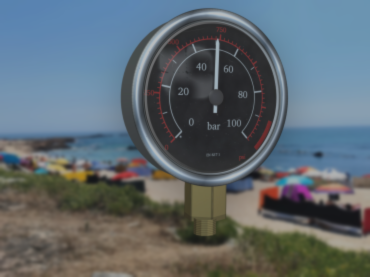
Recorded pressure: 50 bar
